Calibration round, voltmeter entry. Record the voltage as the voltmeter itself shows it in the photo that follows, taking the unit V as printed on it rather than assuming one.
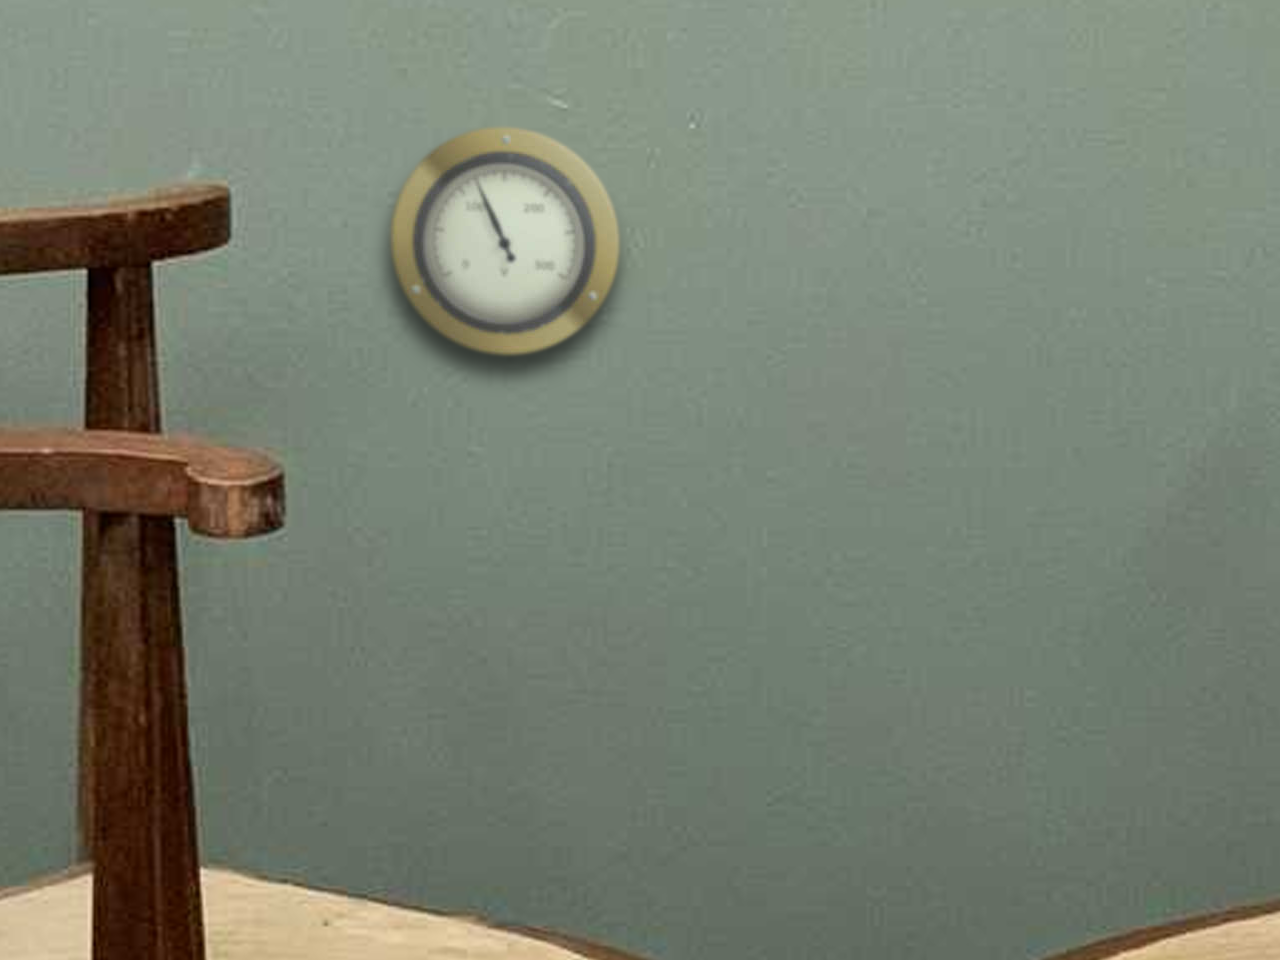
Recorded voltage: 120 V
